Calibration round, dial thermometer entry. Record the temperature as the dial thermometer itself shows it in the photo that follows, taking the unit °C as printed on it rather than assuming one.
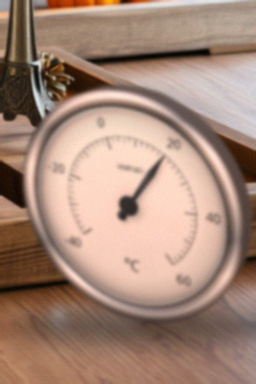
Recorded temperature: 20 °C
